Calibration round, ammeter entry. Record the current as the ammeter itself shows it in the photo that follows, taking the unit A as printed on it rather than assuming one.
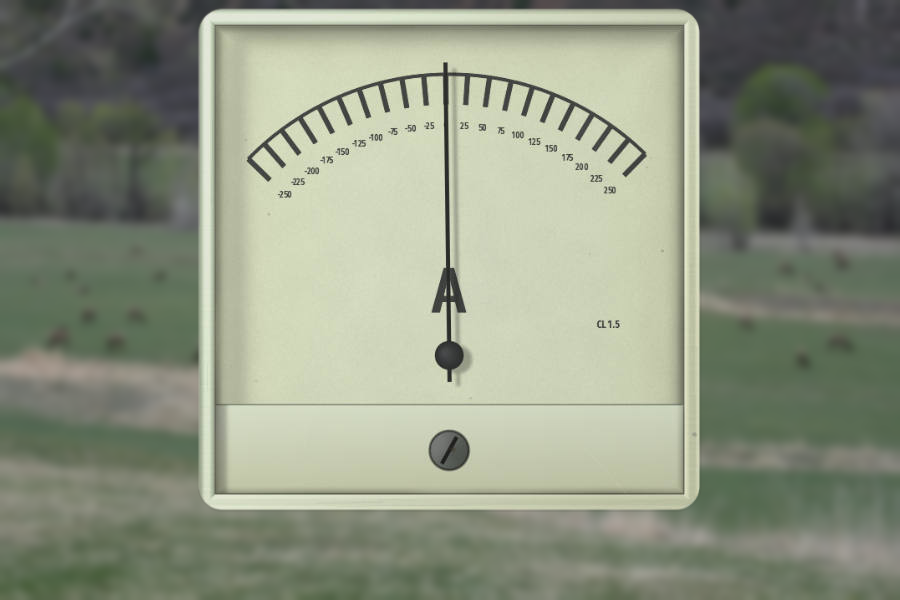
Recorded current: 0 A
